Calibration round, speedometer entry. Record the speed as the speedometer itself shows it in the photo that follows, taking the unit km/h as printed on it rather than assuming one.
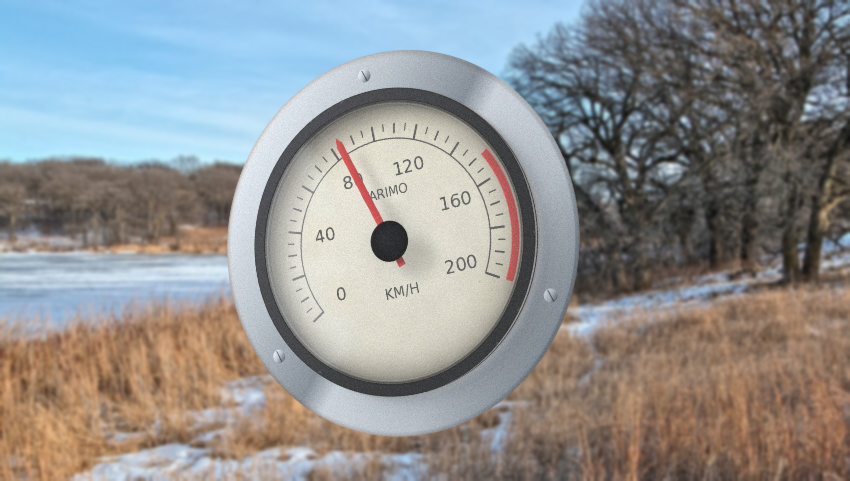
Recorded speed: 85 km/h
